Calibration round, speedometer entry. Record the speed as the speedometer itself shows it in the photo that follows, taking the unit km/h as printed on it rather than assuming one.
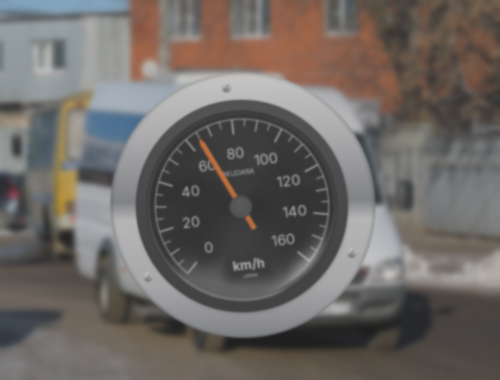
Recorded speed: 65 km/h
